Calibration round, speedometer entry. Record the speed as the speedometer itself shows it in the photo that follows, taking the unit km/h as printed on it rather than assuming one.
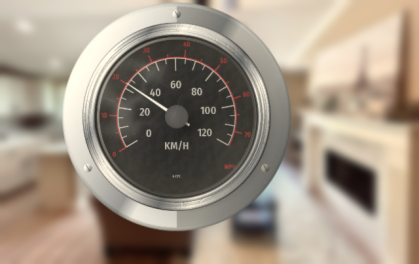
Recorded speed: 32.5 km/h
